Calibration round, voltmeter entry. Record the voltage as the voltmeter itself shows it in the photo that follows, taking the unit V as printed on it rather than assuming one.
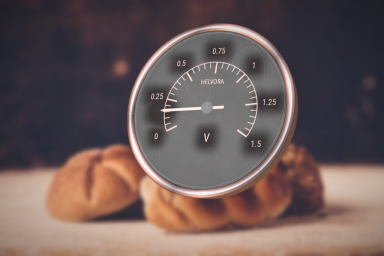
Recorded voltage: 0.15 V
